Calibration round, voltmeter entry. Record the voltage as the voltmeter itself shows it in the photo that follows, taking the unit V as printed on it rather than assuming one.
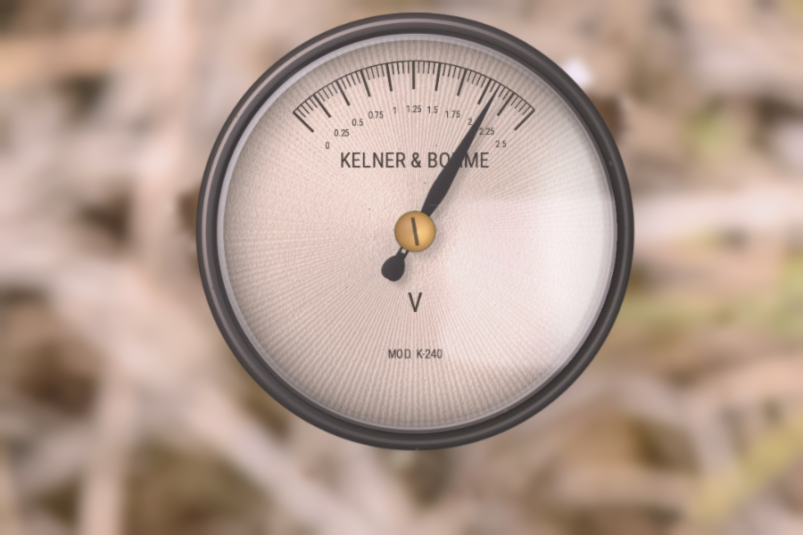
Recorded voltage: 2.1 V
